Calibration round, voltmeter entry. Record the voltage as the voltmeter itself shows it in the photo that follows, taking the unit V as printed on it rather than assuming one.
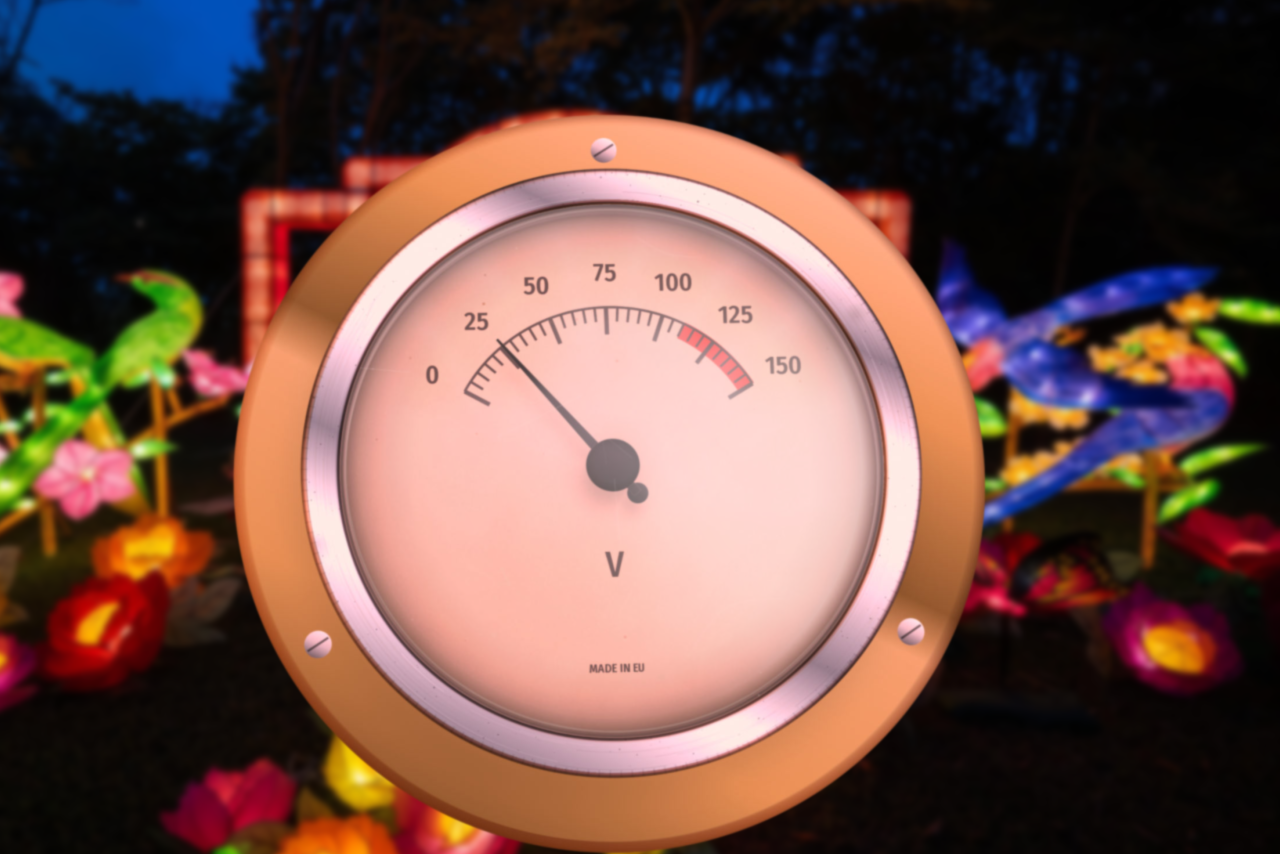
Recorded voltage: 25 V
